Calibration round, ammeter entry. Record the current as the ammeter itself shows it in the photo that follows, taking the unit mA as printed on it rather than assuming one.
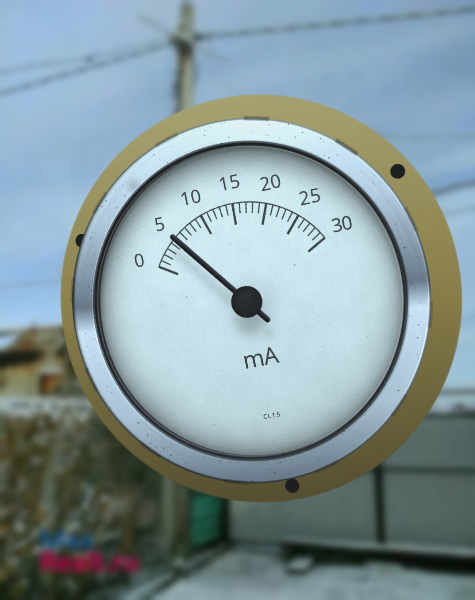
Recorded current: 5 mA
